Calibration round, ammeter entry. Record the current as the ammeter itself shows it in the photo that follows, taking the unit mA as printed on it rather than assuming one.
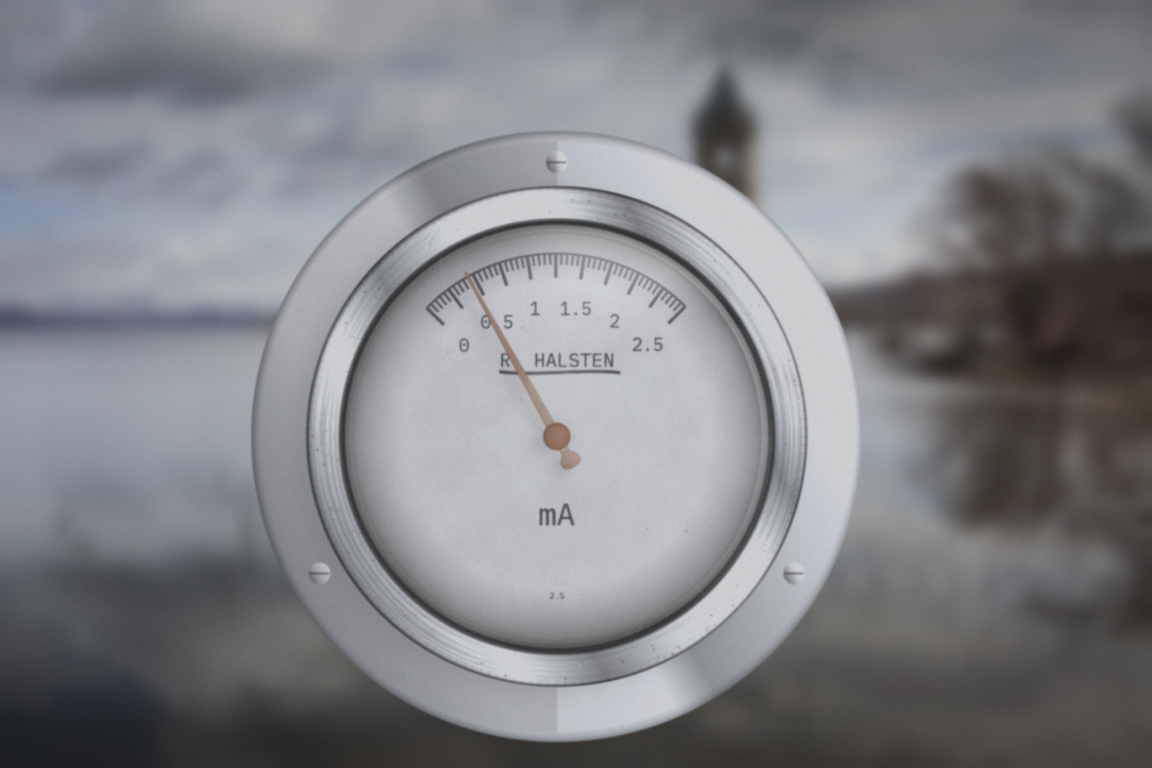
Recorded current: 0.45 mA
